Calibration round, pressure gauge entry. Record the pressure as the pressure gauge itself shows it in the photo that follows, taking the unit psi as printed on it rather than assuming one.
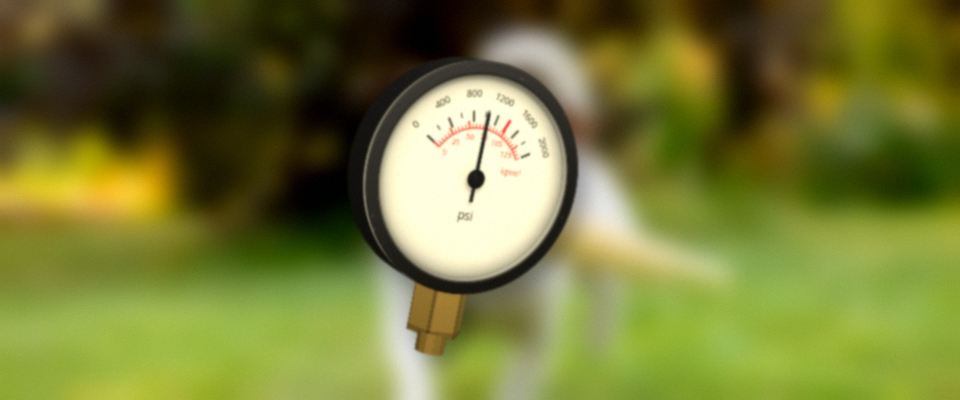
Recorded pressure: 1000 psi
